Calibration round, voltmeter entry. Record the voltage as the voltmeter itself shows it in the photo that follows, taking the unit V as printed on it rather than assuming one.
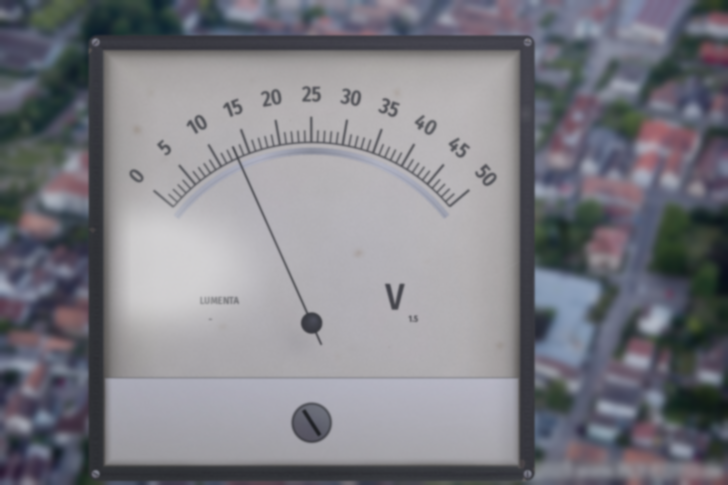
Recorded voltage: 13 V
